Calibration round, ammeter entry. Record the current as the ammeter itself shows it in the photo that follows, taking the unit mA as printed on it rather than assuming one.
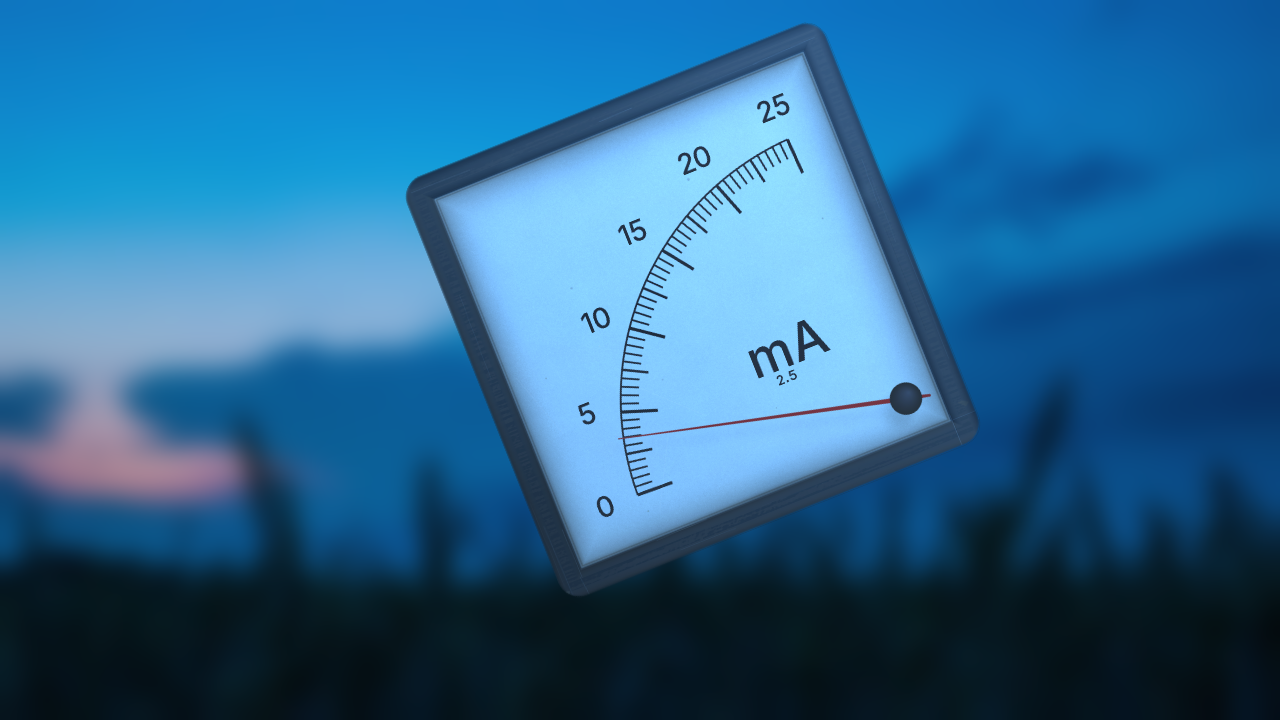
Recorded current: 3.5 mA
